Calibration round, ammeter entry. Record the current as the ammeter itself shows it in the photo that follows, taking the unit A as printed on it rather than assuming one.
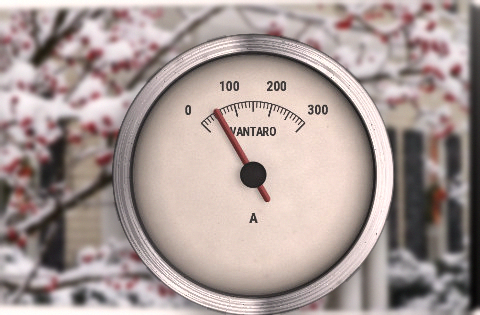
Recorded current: 50 A
